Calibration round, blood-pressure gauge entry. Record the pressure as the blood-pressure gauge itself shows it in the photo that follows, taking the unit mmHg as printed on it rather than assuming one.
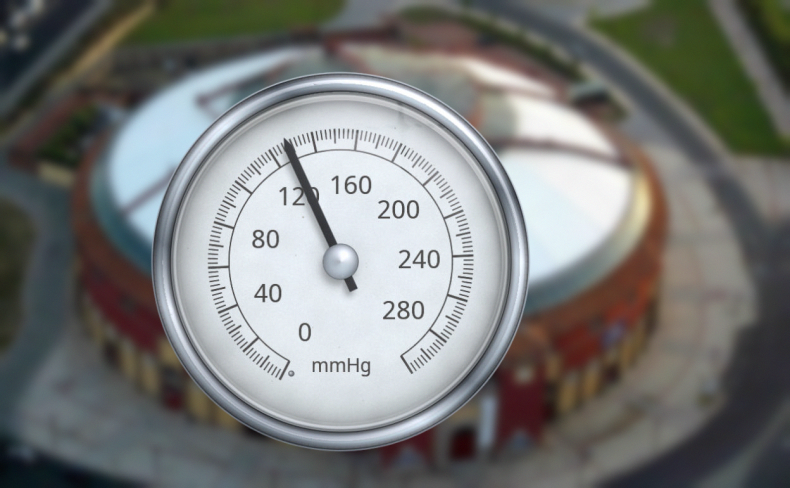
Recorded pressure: 128 mmHg
